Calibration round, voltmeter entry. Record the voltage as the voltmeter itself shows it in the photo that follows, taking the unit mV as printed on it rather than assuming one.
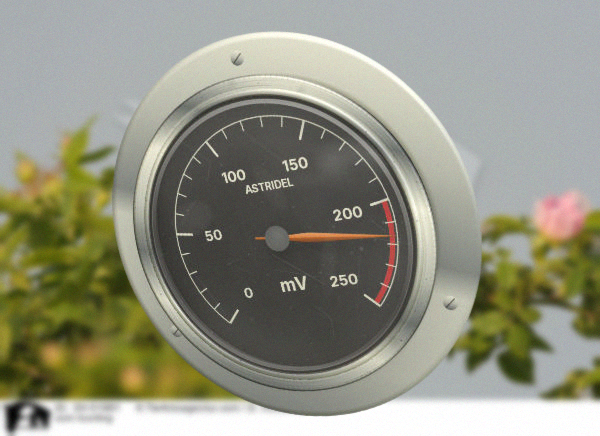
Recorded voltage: 215 mV
